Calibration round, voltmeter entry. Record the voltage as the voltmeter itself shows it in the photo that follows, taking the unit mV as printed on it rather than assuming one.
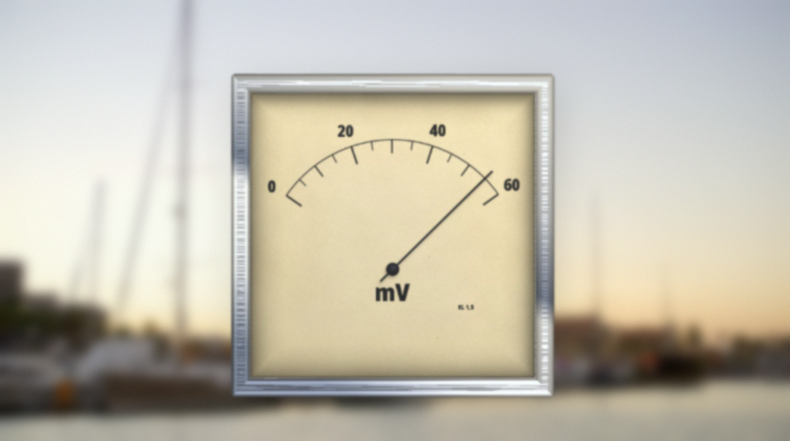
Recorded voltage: 55 mV
